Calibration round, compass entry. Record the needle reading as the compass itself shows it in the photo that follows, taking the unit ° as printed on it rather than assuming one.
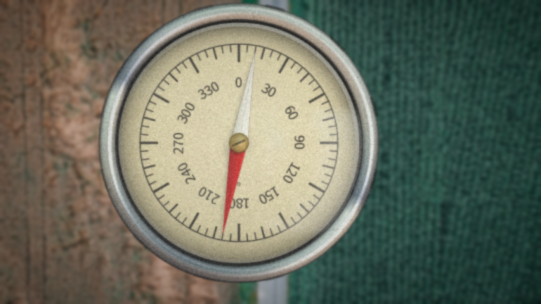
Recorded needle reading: 190 °
